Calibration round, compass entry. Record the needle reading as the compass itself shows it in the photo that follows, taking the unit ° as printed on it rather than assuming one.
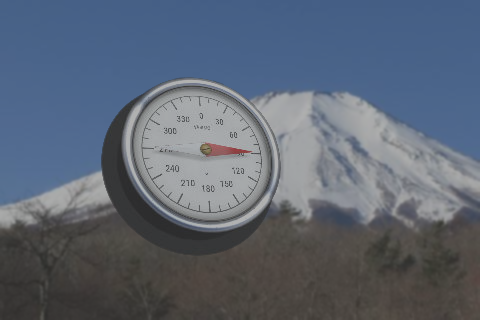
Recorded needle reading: 90 °
